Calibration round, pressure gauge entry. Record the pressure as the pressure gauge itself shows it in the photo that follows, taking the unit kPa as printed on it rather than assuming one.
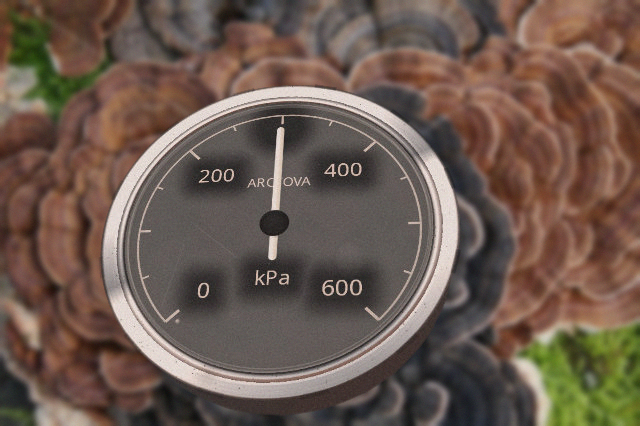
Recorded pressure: 300 kPa
